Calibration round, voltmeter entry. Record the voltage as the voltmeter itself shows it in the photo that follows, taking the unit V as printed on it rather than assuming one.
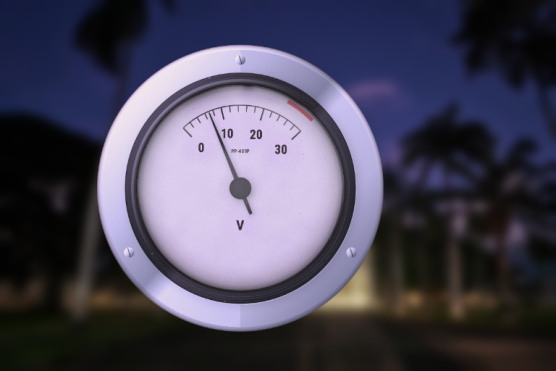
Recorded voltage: 7 V
